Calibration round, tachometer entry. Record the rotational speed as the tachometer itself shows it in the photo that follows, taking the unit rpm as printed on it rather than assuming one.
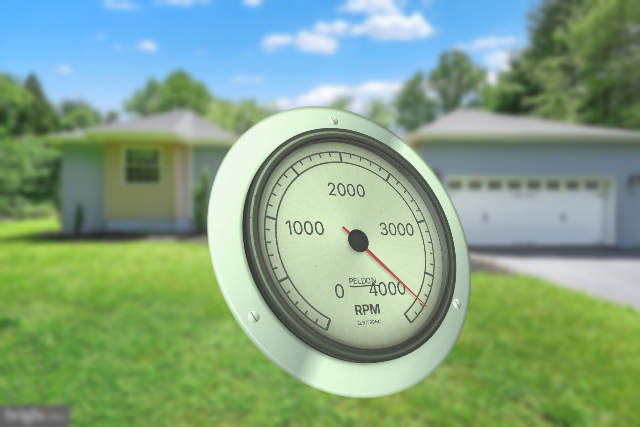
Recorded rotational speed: 3800 rpm
